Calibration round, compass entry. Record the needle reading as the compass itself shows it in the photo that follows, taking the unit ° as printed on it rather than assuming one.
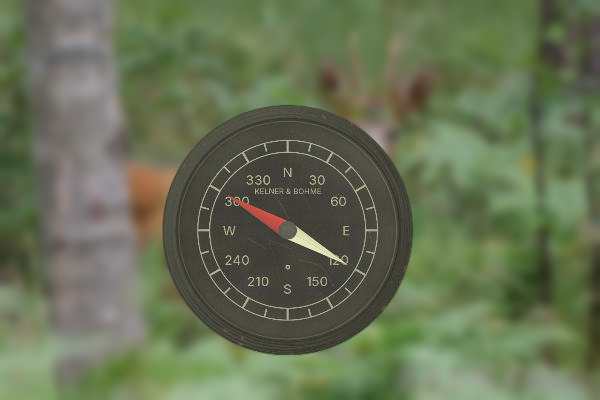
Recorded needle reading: 300 °
